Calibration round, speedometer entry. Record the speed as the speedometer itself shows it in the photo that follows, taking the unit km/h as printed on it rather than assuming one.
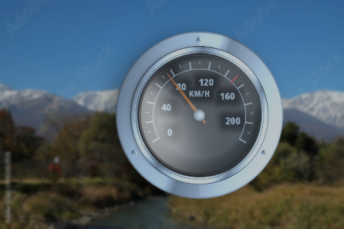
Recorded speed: 75 km/h
